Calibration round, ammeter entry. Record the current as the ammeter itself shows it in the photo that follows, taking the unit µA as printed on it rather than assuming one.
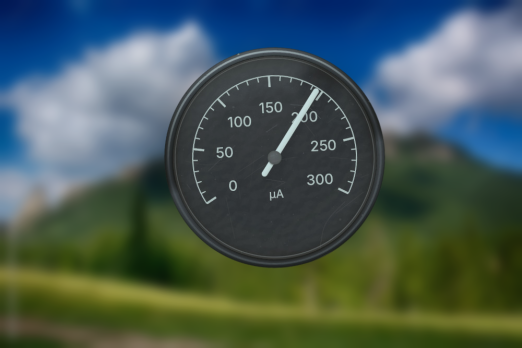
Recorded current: 195 µA
